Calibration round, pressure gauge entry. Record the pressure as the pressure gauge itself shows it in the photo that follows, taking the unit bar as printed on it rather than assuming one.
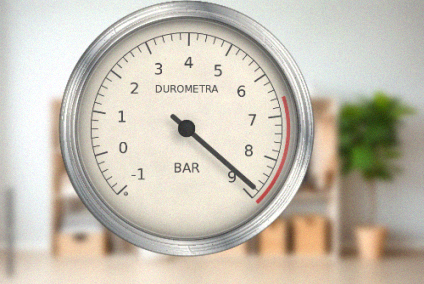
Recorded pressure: 8.8 bar
